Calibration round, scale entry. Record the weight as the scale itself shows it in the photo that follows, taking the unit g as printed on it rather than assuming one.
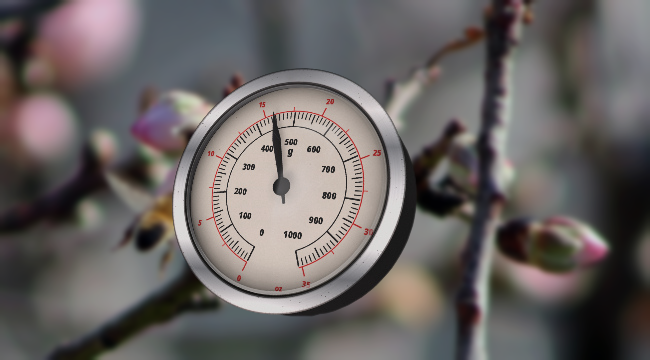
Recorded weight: 450 g
